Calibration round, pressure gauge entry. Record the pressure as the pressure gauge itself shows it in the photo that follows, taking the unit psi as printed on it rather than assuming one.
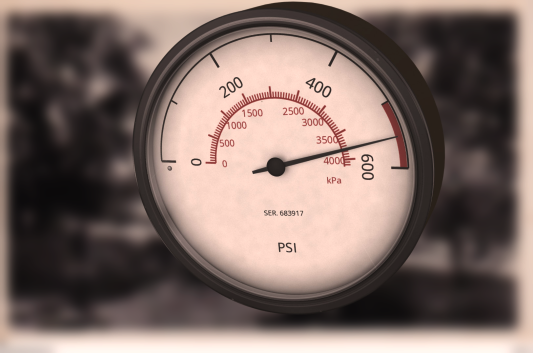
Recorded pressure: 550 psi
